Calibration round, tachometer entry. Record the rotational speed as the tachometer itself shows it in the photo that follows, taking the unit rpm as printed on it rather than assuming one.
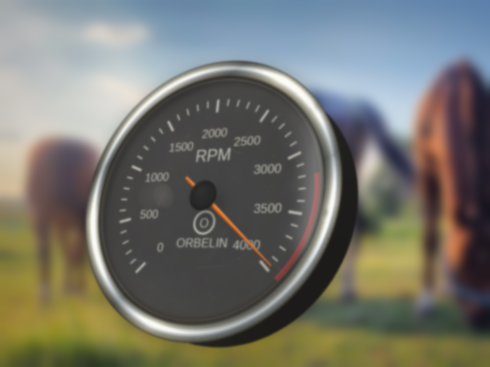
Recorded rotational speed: 3950 rpm
